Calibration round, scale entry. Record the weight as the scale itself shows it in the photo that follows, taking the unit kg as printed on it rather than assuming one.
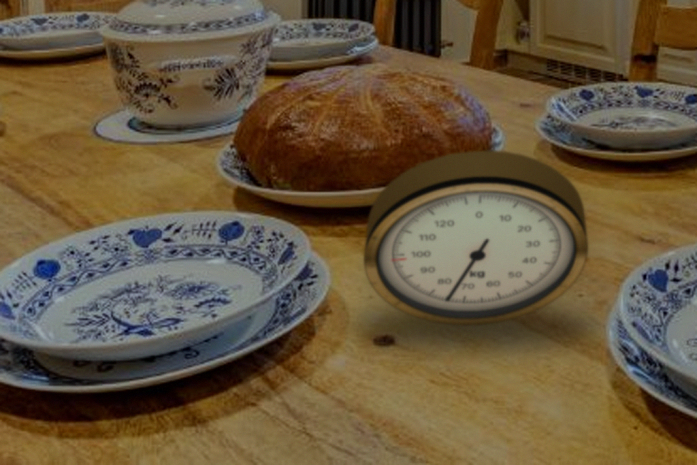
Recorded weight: 75 kg
